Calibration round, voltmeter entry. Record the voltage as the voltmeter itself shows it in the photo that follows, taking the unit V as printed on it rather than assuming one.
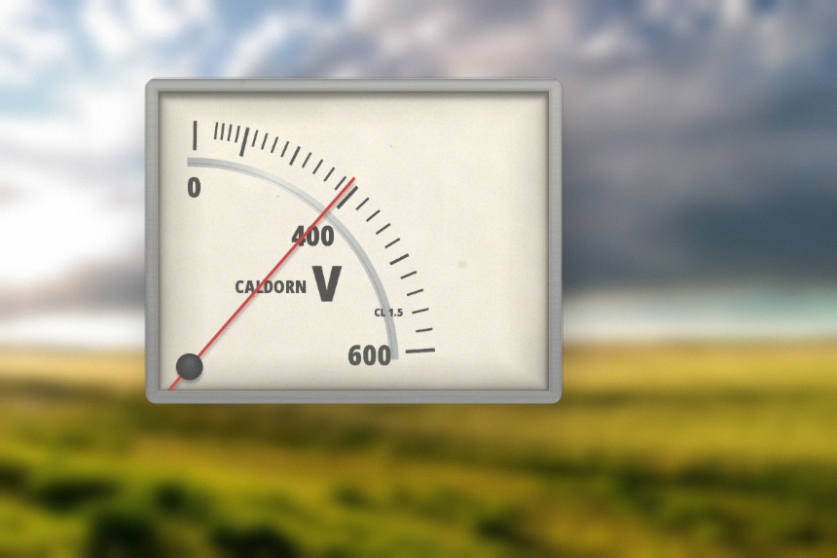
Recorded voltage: 390 V
